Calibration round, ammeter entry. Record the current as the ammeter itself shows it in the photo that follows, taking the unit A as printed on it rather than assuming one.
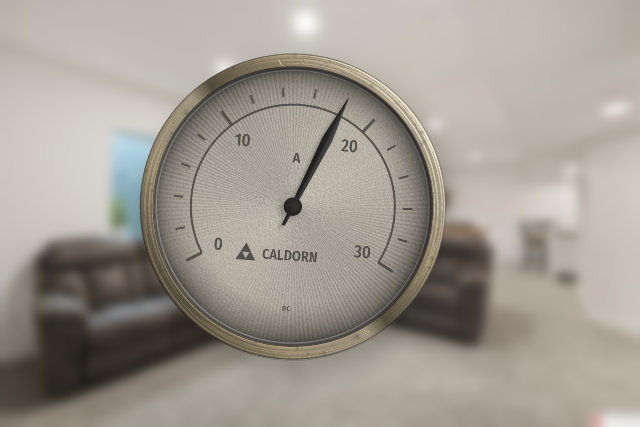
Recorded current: 18 A
